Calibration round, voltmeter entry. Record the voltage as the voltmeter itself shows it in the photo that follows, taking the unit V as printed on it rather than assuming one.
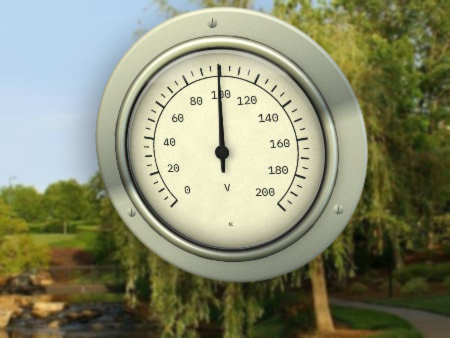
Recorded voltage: 100 V
